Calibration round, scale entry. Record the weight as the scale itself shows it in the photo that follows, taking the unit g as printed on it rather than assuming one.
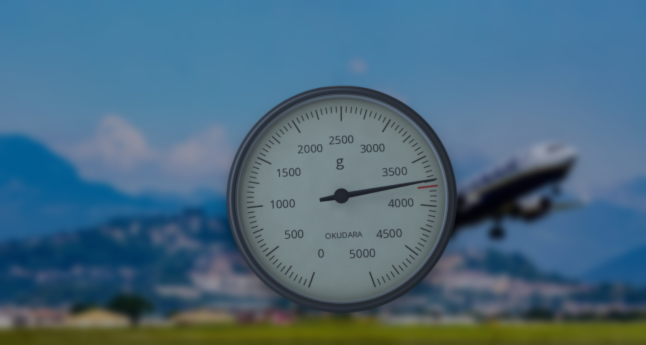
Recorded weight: 3750 g
